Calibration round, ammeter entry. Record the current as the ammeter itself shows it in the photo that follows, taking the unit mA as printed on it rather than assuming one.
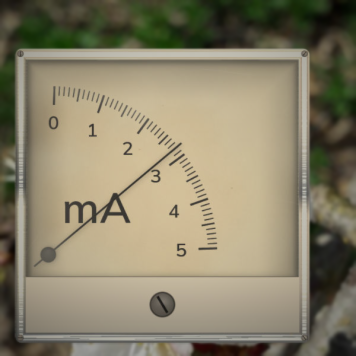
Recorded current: 2.8 mA
